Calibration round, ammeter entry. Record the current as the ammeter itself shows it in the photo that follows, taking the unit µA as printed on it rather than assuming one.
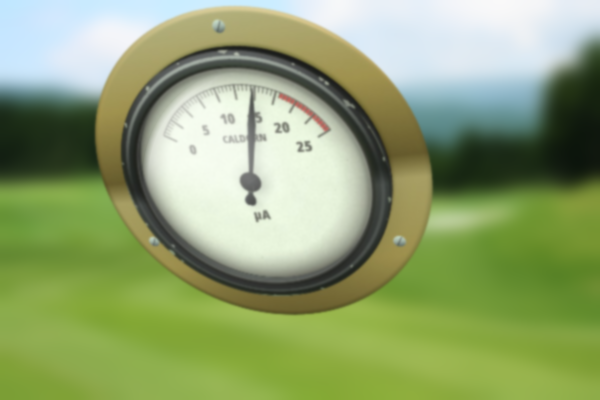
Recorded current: 15 µA
